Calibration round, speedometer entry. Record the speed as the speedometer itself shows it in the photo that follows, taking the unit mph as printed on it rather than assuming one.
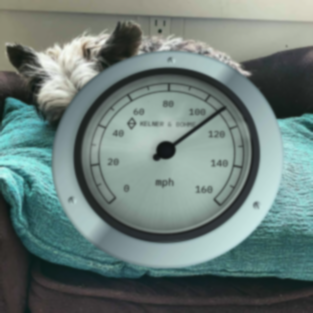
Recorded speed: 110 mph
